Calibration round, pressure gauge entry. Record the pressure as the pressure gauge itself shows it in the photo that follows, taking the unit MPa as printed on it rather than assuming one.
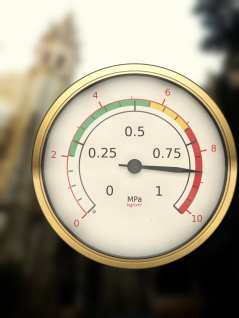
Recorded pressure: 0.85 MPa
